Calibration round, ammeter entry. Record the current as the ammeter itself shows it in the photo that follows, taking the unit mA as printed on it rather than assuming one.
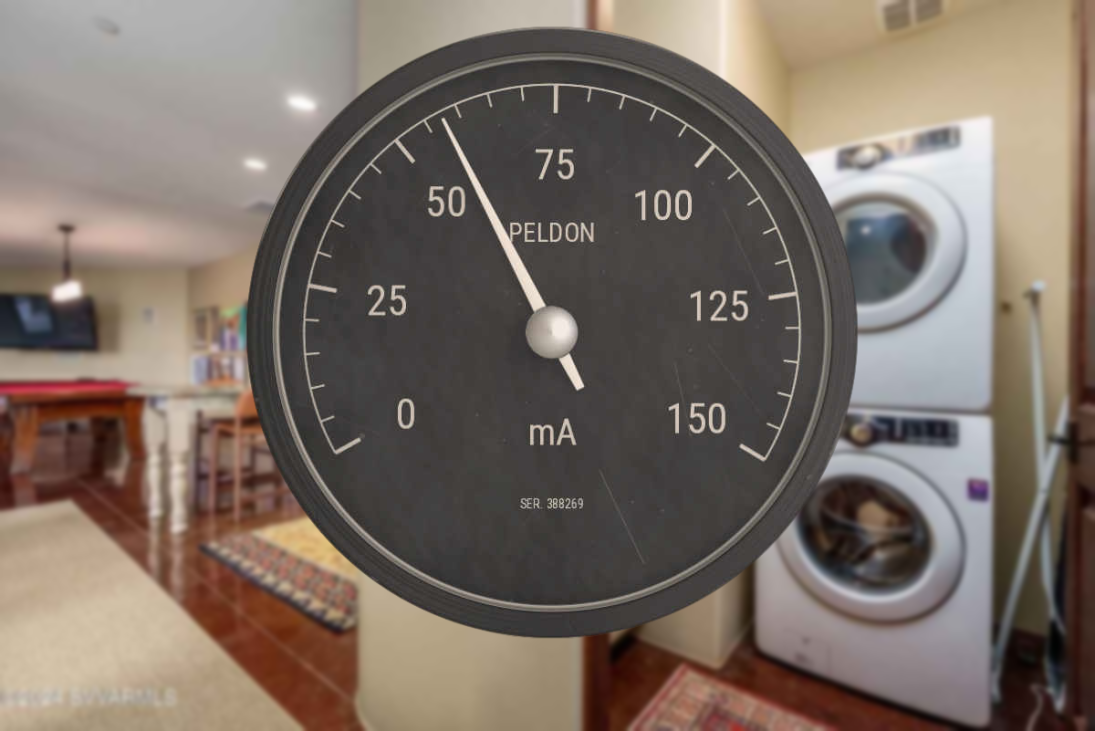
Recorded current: 57.5 mA
